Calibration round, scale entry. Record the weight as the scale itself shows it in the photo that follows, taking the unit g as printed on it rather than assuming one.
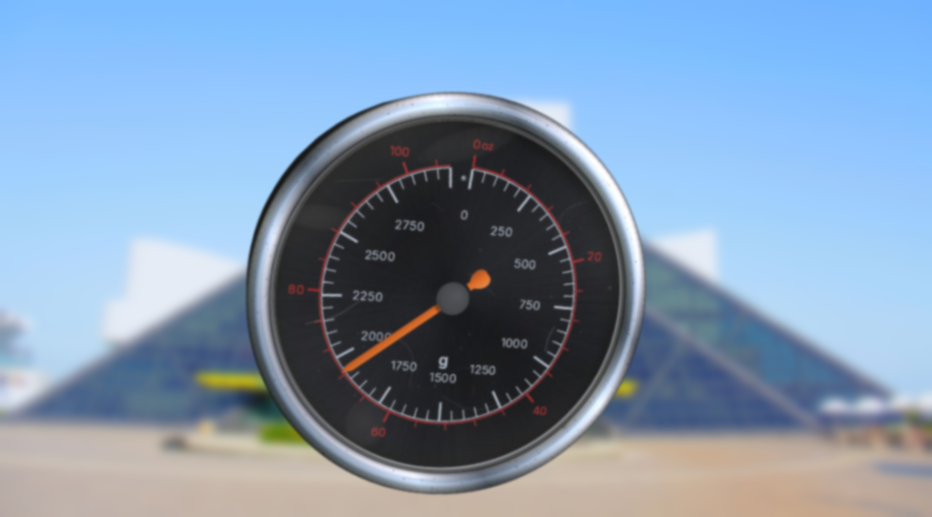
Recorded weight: 1950 g
